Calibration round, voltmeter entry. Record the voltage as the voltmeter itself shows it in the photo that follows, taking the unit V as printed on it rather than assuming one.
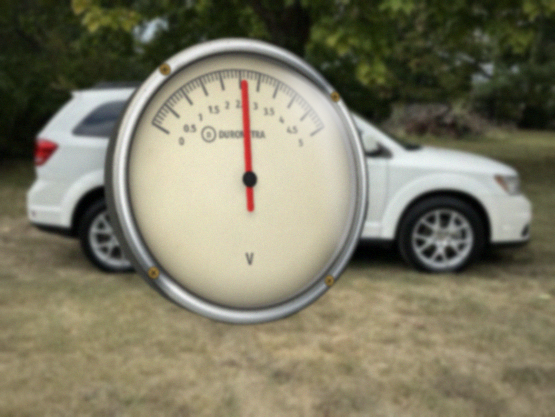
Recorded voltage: 2.5 V
